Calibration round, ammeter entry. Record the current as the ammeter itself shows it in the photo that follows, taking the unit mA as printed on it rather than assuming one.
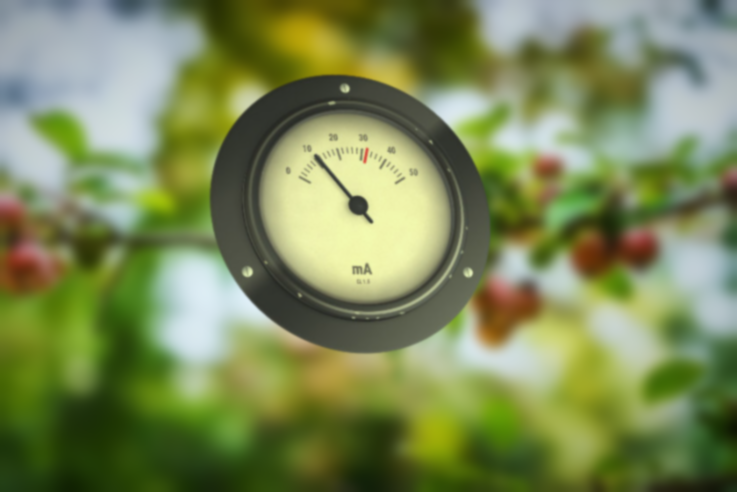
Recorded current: 10 mA
